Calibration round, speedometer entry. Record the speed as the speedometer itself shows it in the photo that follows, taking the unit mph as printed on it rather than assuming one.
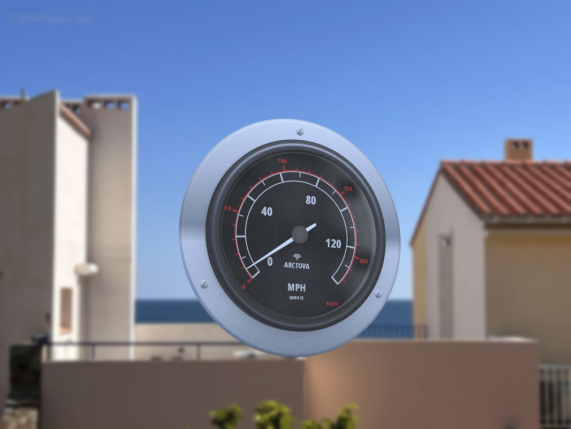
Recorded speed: 5 mph
